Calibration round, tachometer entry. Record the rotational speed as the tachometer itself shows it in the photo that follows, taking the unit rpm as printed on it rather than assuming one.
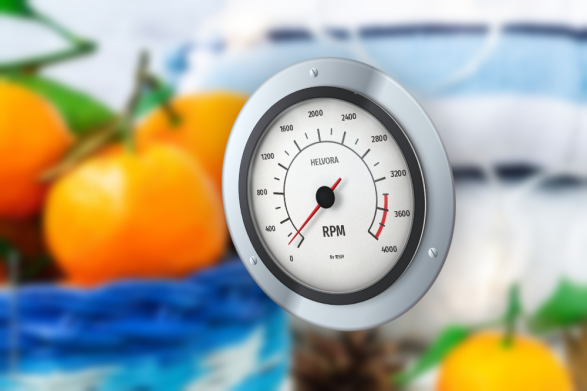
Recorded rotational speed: 100 rpm
